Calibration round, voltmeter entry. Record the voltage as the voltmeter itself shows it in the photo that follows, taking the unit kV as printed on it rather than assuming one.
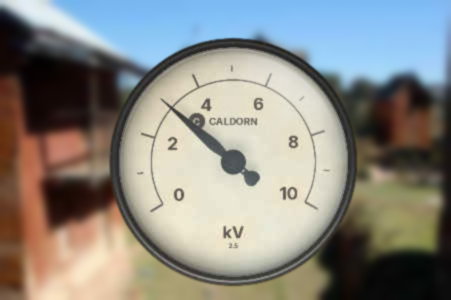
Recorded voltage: 3 kV
